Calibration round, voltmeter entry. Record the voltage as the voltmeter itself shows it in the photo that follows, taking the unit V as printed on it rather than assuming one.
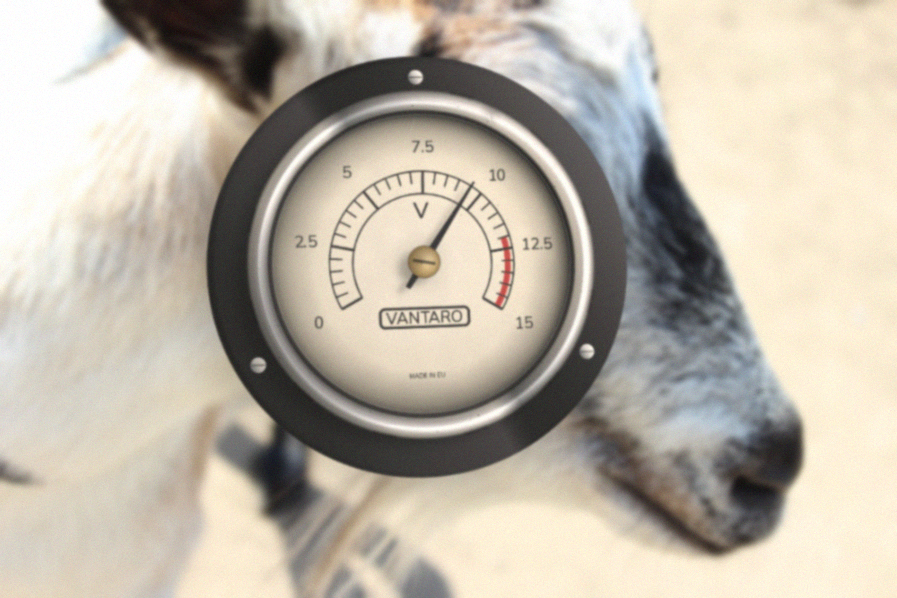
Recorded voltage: 9.5 V
